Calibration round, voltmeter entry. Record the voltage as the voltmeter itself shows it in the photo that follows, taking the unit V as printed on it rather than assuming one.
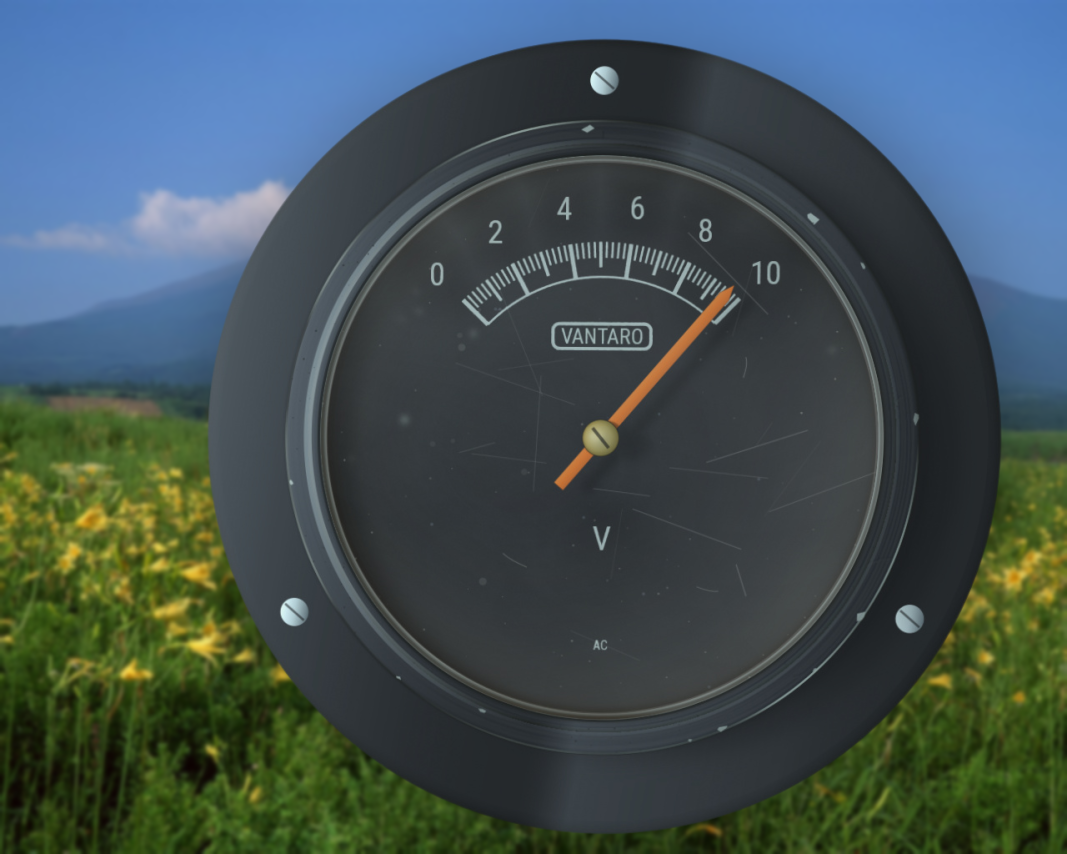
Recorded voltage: 9.6 V
